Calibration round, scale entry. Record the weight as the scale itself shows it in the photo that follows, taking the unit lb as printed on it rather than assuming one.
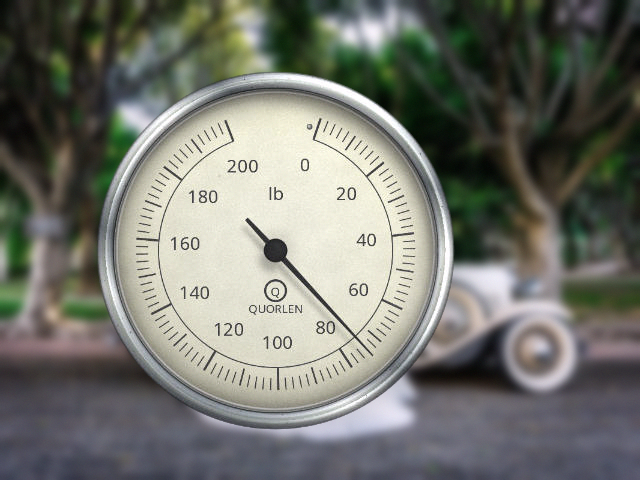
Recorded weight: 74 lb
